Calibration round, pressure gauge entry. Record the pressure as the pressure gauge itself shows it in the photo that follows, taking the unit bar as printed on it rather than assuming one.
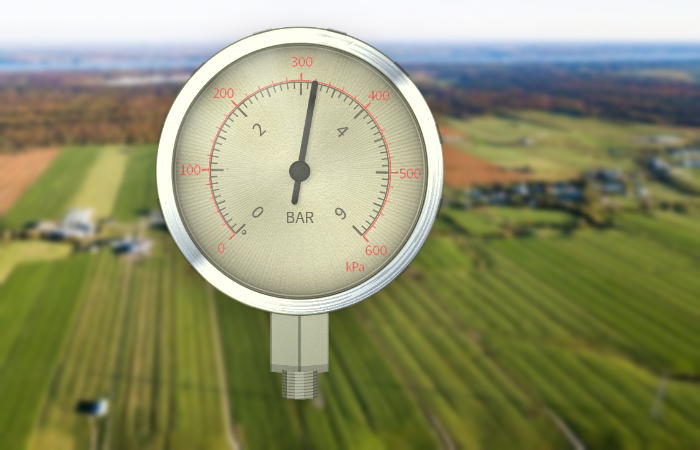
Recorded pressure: 3.2 bar
